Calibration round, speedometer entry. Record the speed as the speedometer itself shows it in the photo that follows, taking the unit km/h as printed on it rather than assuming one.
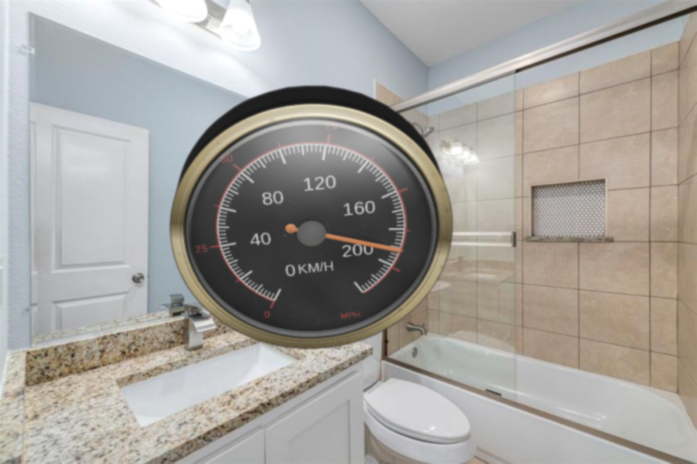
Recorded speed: 190 km/h
